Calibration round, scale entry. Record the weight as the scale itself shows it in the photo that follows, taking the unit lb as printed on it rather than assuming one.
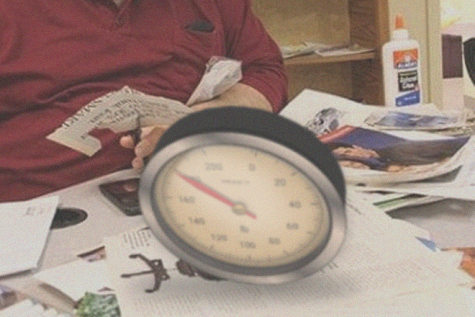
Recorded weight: 180 lb
